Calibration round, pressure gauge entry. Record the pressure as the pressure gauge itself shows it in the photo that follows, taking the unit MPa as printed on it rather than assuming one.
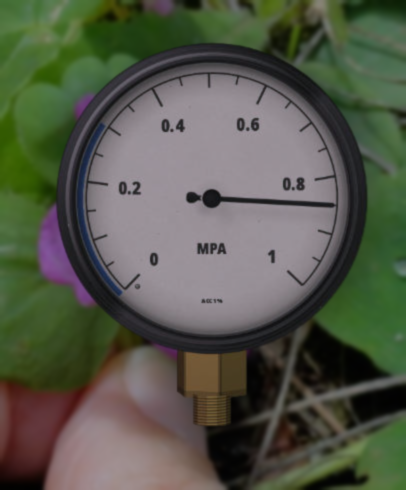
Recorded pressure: 0.85 MPa
